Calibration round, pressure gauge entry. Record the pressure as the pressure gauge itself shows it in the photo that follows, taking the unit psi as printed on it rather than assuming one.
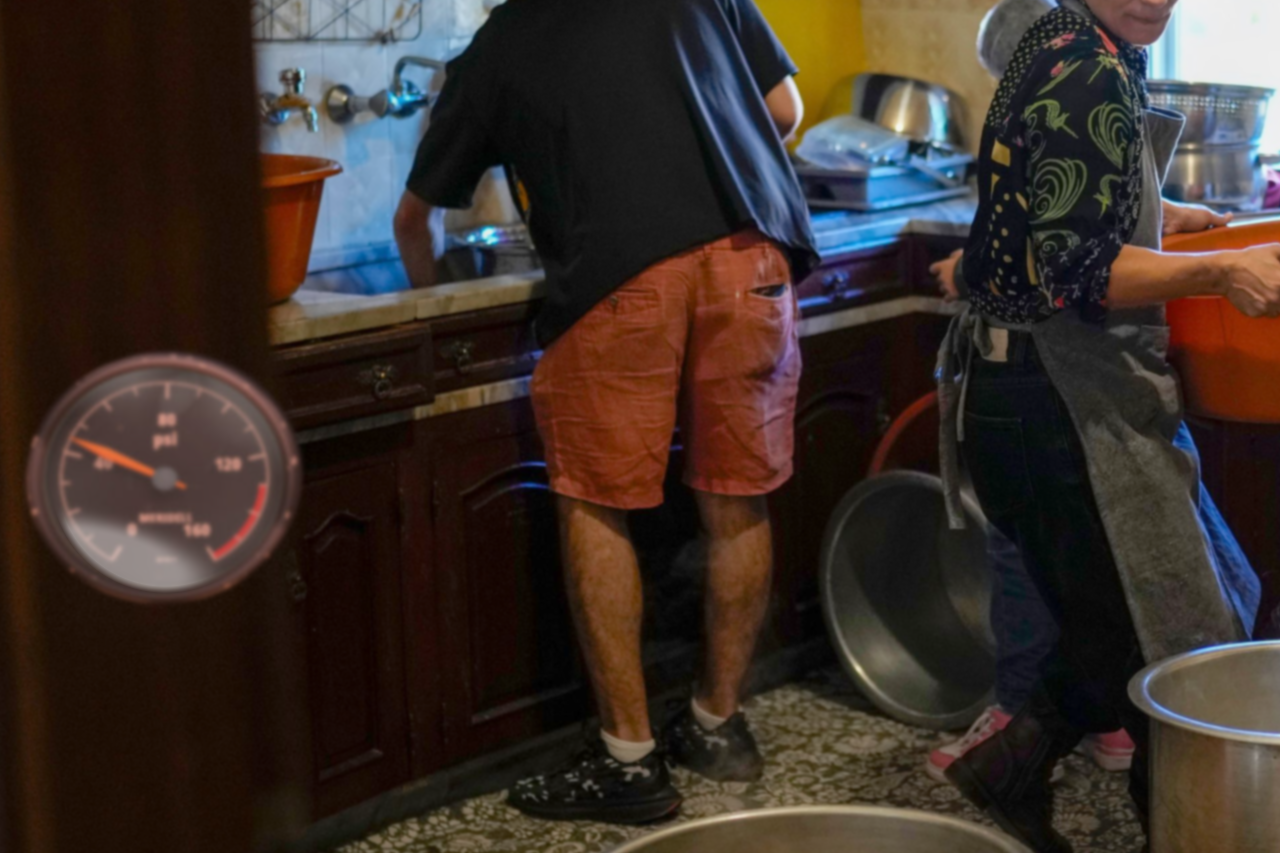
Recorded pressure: 45 psi
